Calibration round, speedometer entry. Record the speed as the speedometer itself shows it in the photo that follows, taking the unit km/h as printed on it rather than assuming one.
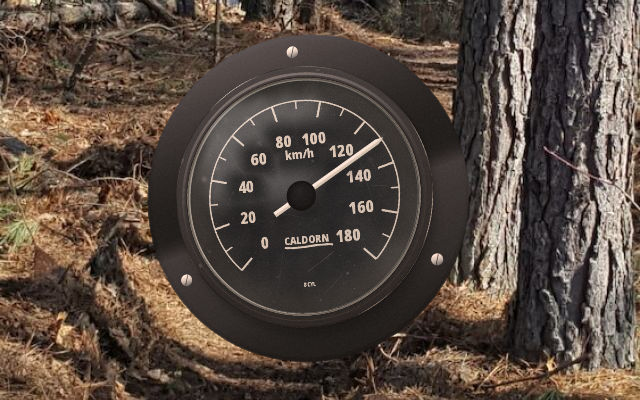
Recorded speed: 130 km/h
